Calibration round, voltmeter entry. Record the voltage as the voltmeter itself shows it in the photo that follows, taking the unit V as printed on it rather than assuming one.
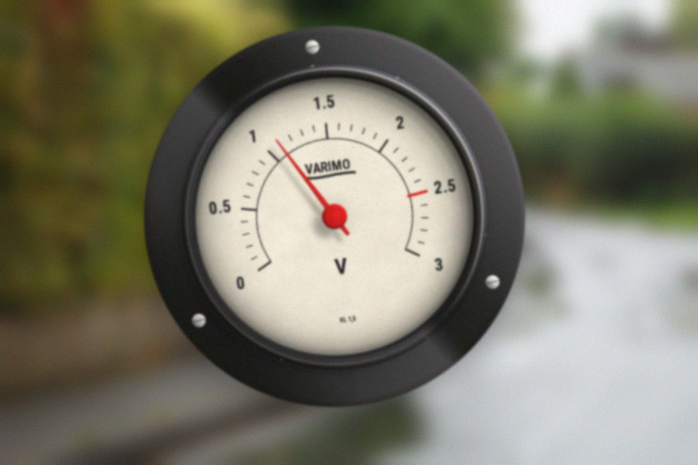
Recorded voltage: 1.1 V
